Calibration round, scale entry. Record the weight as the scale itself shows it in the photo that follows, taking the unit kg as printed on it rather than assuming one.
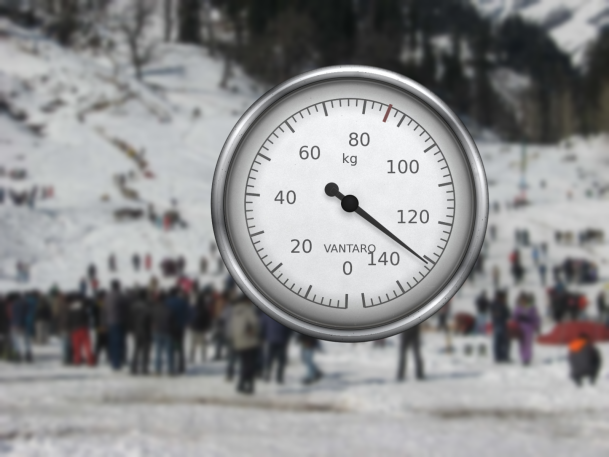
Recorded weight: 131 kg
